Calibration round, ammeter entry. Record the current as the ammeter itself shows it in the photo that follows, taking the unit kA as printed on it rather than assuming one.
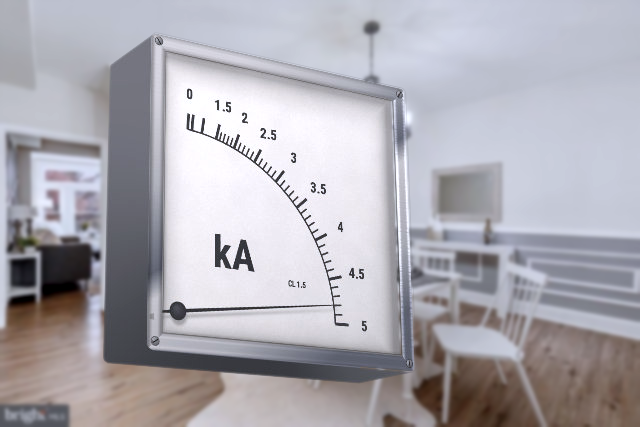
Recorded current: 4.8 kA
